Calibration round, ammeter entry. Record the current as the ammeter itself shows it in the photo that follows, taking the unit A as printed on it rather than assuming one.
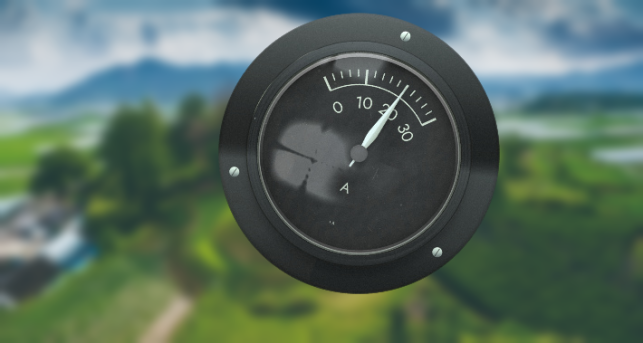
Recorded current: 20 A
